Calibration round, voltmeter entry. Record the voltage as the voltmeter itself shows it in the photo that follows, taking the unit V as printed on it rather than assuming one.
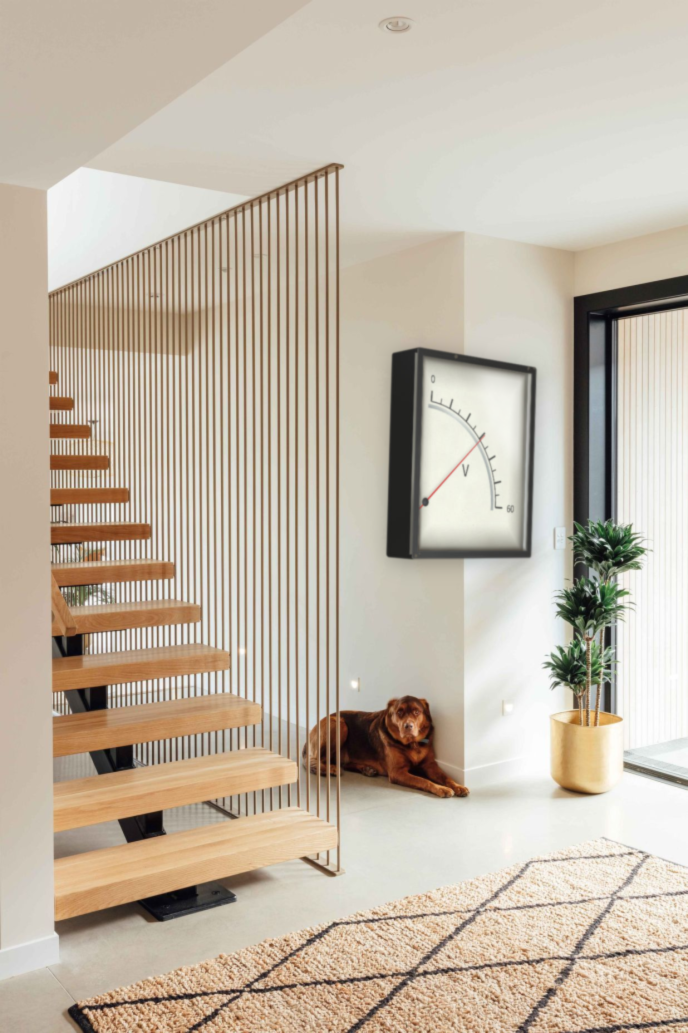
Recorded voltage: 30 V
